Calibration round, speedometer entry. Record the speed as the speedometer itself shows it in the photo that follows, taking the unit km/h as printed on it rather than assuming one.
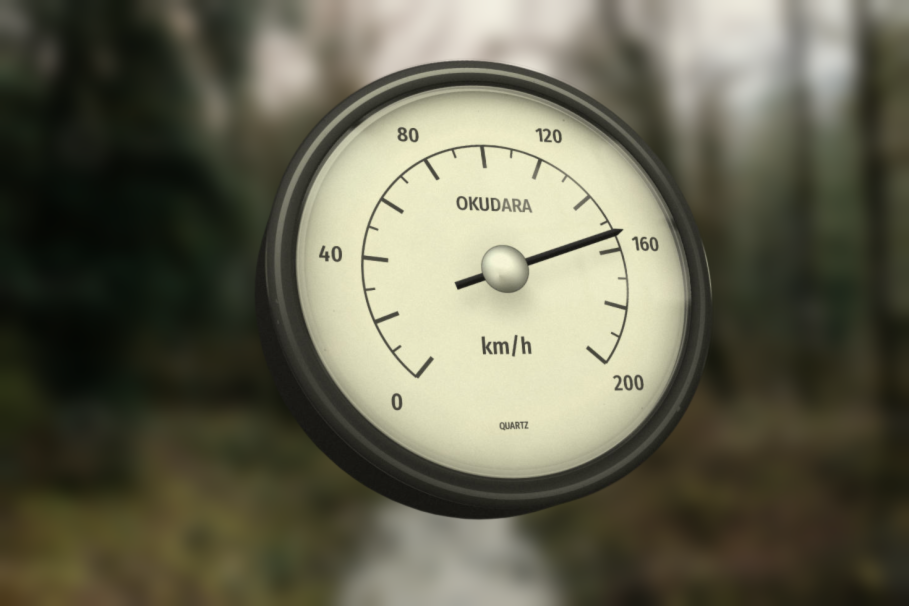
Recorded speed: 155 km/h
